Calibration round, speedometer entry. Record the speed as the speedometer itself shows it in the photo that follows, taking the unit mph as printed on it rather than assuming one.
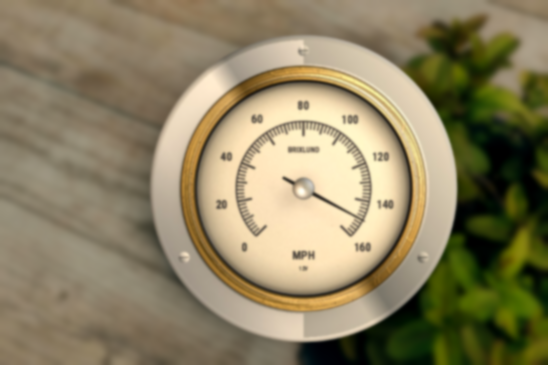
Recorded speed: 150 mph
